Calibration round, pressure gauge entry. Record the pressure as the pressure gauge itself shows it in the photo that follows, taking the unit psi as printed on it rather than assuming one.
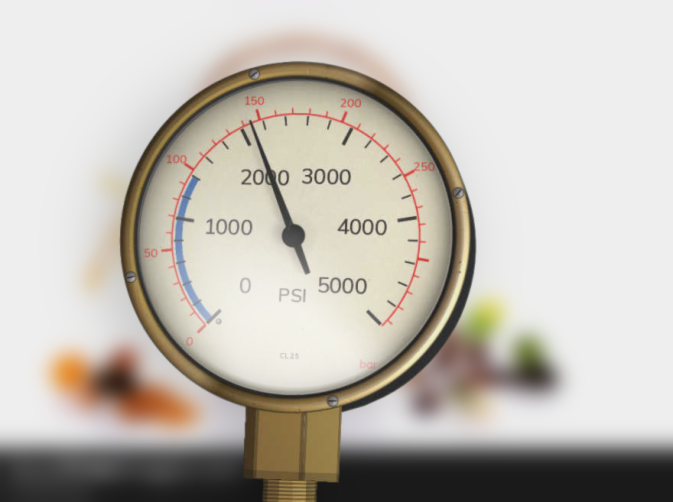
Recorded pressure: 2100 psi
